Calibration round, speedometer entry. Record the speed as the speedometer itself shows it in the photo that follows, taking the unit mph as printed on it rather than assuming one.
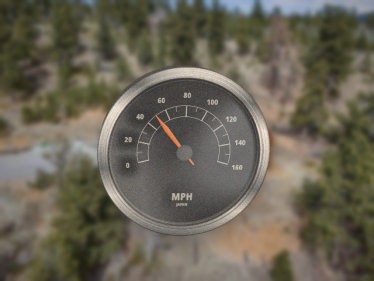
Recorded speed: 50 mph
